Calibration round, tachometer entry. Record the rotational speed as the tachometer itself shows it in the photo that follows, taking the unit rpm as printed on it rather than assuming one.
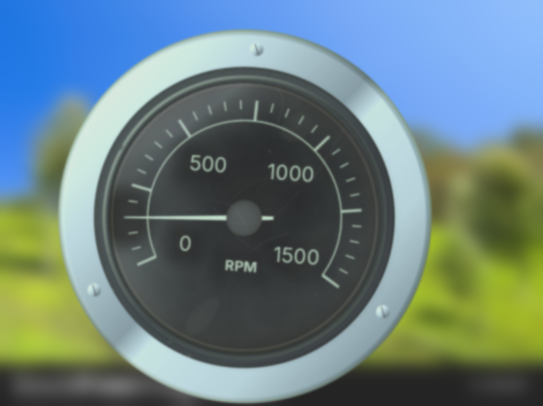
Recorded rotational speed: 150 rpm
